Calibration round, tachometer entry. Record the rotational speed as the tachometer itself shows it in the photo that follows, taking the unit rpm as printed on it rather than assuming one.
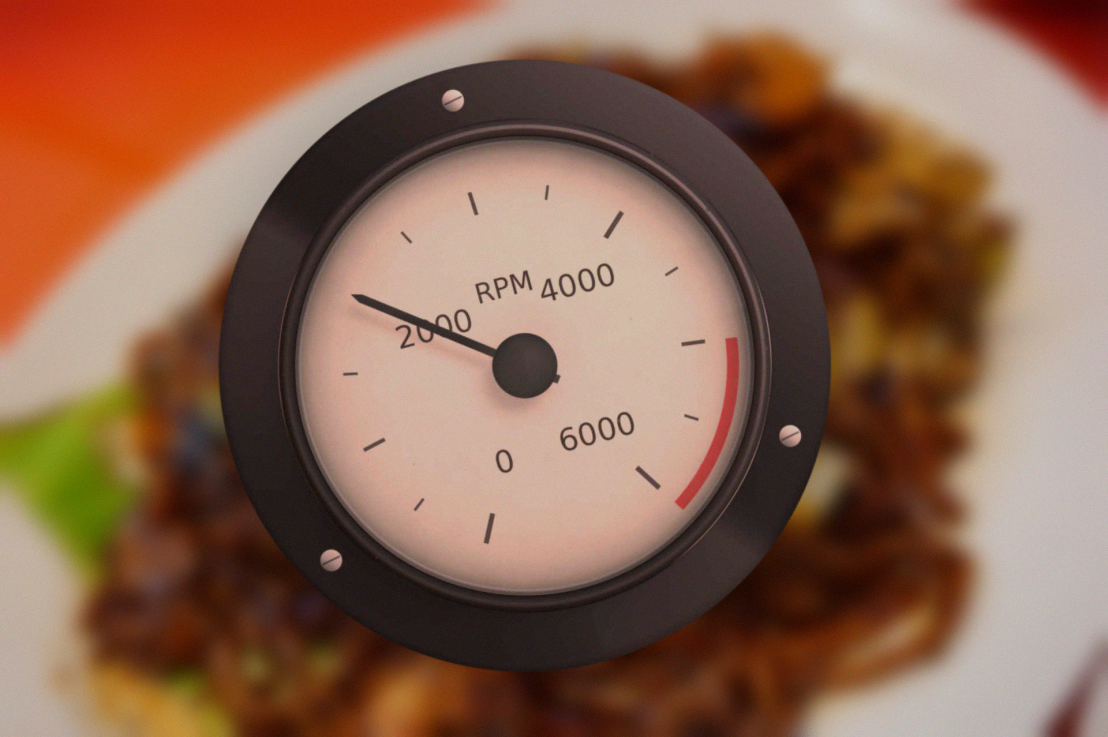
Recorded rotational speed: 2000 rpm
